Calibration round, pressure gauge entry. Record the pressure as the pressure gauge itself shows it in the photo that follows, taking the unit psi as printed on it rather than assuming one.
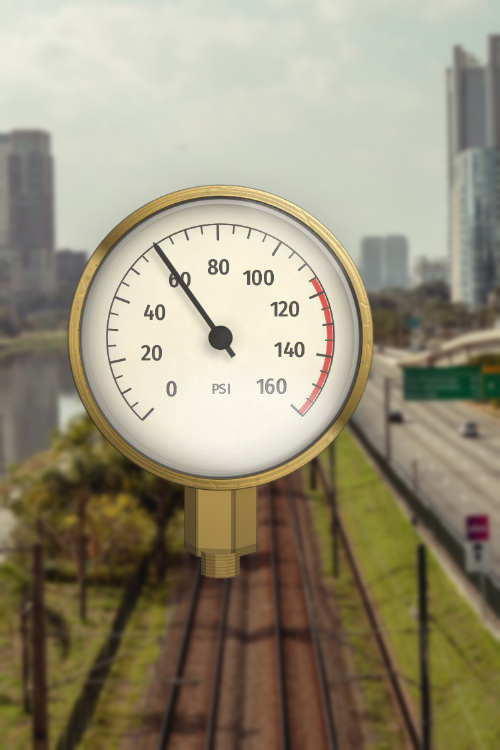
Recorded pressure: 60 psi
